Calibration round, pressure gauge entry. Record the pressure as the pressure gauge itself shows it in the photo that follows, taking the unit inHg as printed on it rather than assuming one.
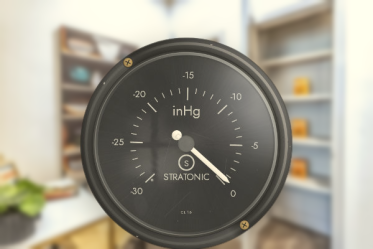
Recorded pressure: -0.5 inHg
